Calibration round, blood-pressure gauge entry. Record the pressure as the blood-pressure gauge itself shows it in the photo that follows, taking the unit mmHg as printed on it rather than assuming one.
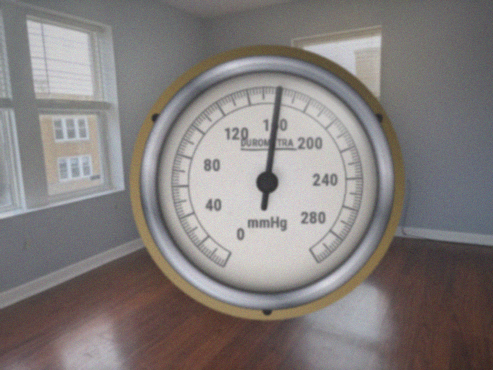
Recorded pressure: 160 mmHg
